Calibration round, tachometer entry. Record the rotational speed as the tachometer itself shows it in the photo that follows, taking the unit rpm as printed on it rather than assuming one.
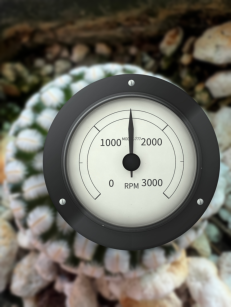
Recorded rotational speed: 1500 rpm
